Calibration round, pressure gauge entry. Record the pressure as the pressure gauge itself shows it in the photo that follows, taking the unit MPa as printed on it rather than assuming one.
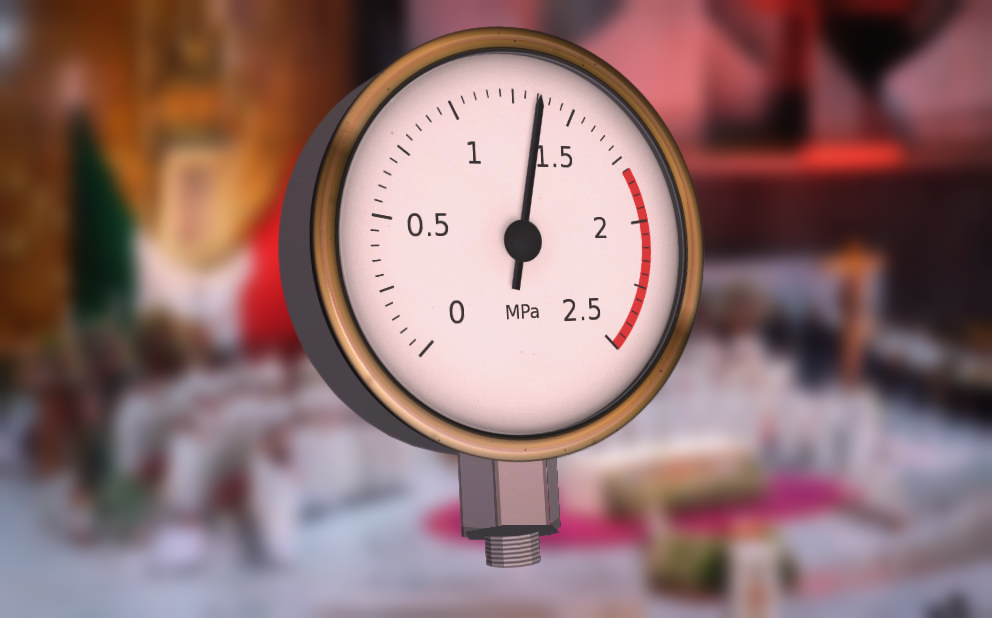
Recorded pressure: 1.35 MPa
